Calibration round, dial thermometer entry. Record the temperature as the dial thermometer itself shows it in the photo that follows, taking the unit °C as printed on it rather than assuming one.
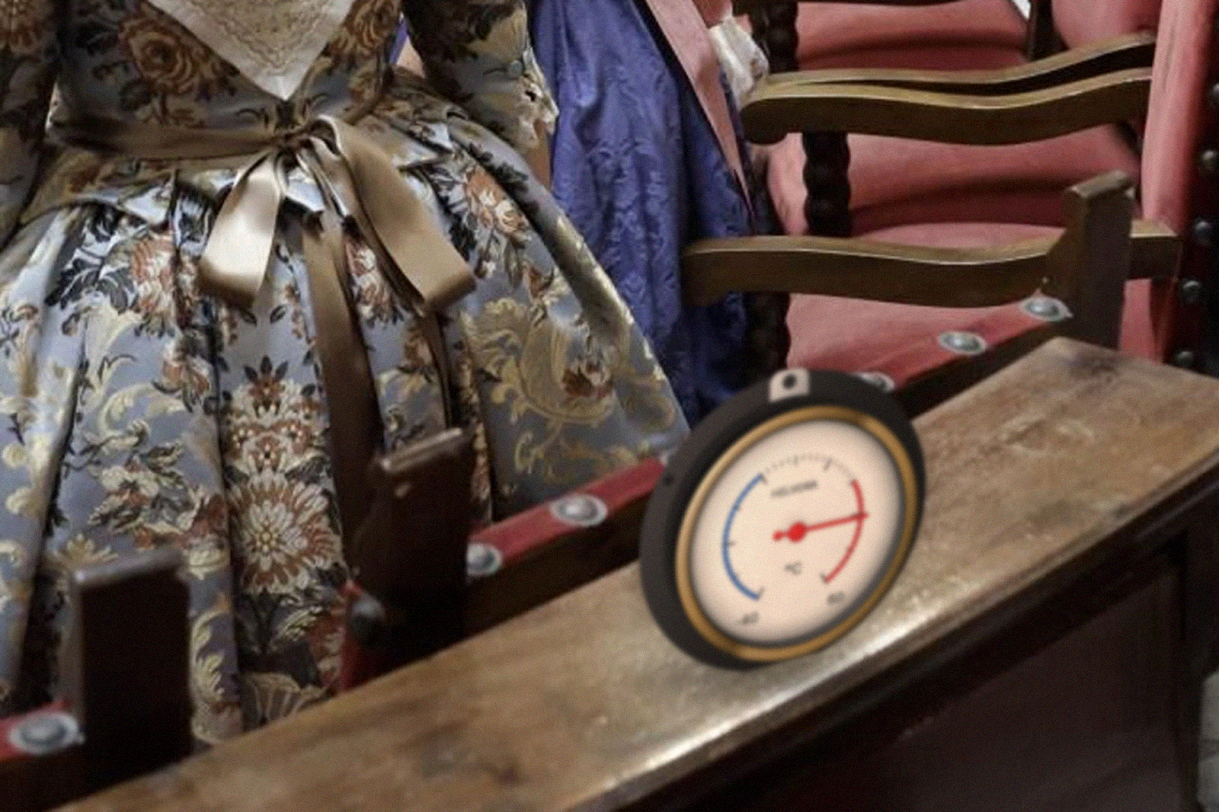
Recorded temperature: 40 °C
